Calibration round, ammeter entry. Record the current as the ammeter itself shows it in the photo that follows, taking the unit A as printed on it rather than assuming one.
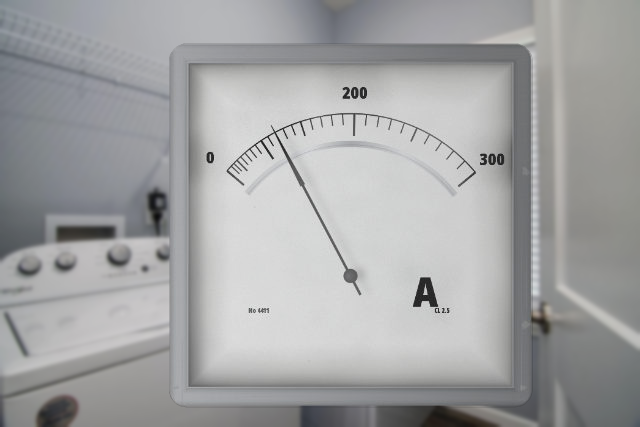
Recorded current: 120 A
